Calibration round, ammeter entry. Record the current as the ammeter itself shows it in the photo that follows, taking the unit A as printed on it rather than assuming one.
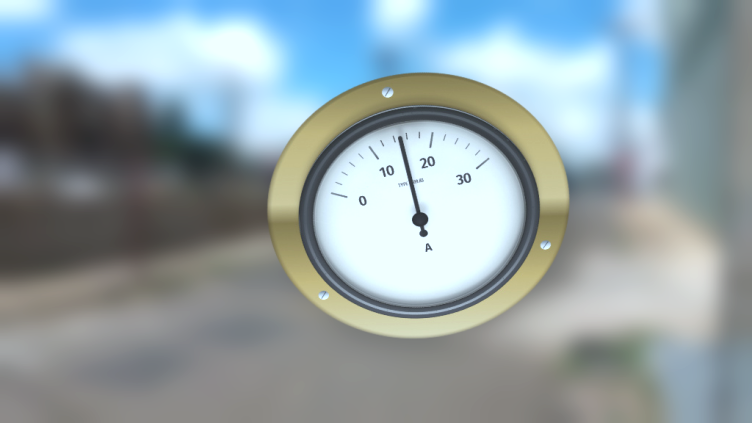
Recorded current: 15 A
